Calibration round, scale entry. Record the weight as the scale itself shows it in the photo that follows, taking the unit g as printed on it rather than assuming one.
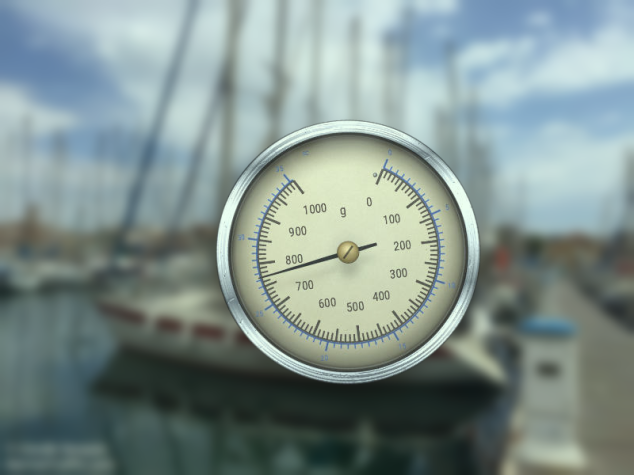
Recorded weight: 770 g
